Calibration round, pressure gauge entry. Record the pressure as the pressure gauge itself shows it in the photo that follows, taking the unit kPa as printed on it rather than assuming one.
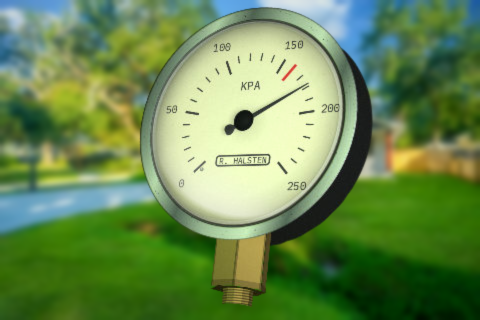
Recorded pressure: 180 kPa
